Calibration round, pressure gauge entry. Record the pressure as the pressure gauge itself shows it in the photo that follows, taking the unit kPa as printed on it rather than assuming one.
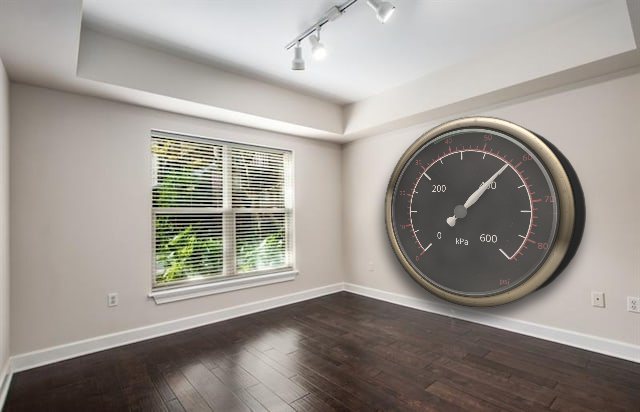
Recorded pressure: 400 kPa
